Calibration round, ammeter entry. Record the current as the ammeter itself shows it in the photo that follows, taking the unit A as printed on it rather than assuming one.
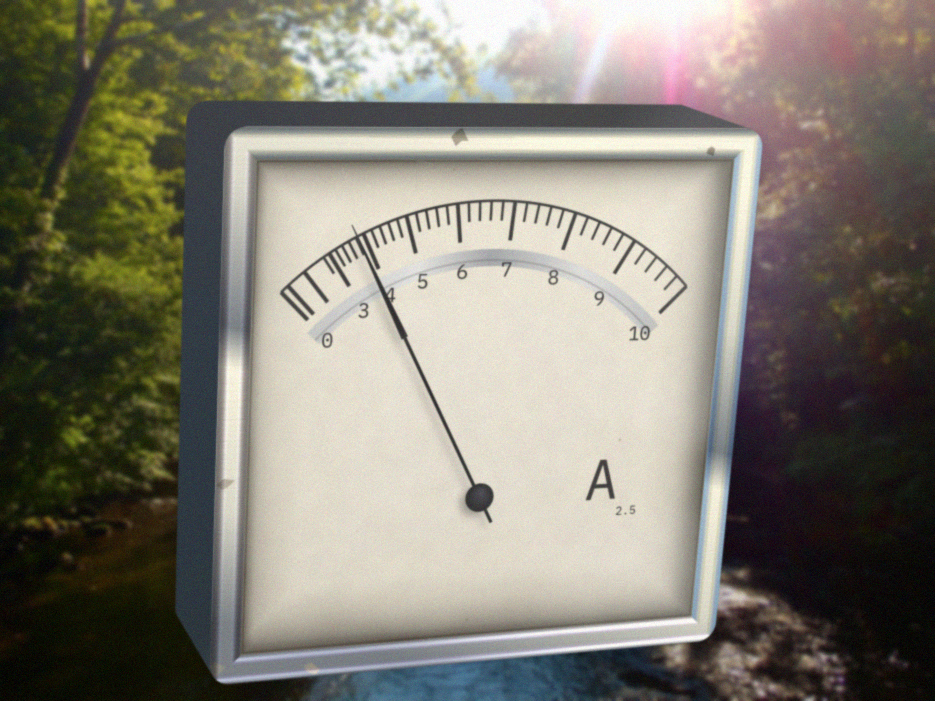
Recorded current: 3.8 A
